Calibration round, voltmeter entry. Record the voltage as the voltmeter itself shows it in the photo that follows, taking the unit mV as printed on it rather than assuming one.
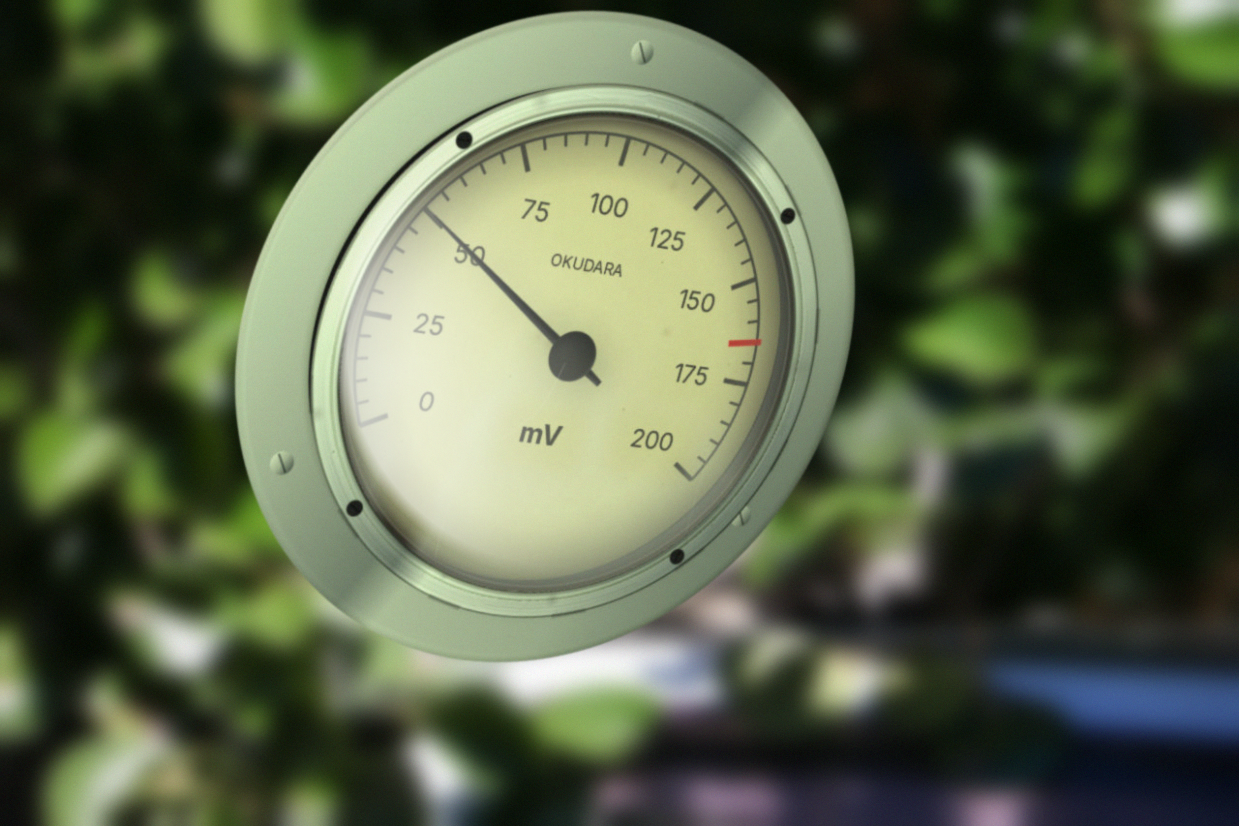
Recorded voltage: 50 mV
